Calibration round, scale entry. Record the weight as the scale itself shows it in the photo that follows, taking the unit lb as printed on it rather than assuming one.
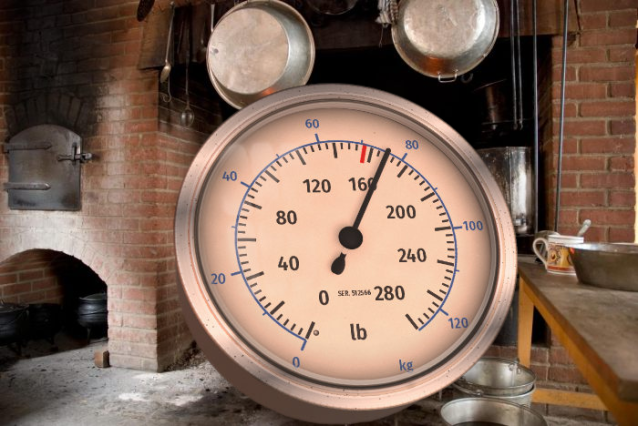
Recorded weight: 168 lb
